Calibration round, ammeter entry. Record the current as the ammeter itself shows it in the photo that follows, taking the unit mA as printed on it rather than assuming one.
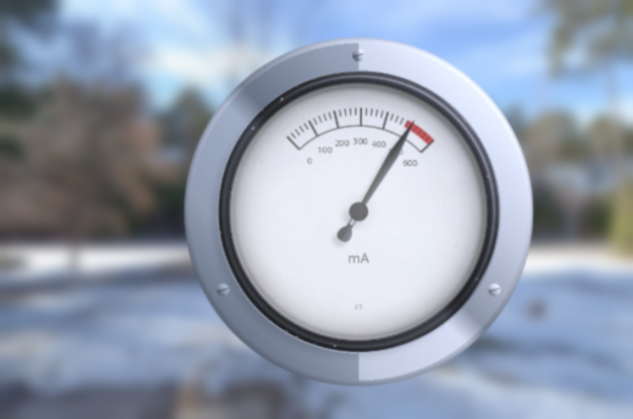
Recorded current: 500 mA
